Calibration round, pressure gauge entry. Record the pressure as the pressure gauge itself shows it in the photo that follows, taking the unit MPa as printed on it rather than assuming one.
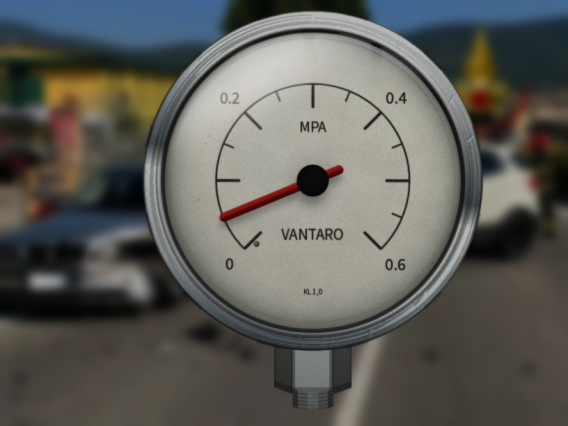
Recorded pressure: 0.05 MPa
